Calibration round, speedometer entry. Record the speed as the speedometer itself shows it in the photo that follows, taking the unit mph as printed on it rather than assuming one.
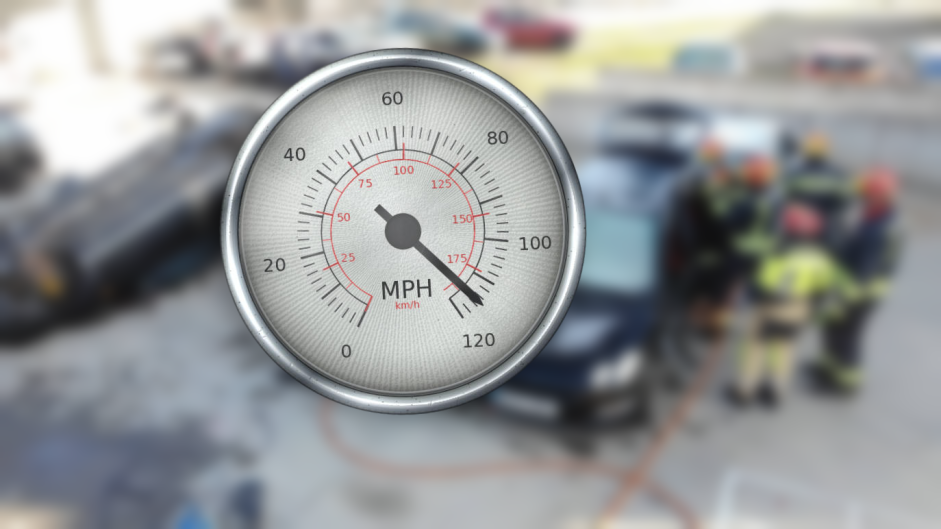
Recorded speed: 115 mph
